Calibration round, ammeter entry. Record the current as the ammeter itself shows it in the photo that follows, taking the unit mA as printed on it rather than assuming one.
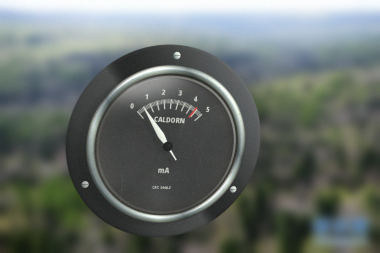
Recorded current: 0.5 mA
